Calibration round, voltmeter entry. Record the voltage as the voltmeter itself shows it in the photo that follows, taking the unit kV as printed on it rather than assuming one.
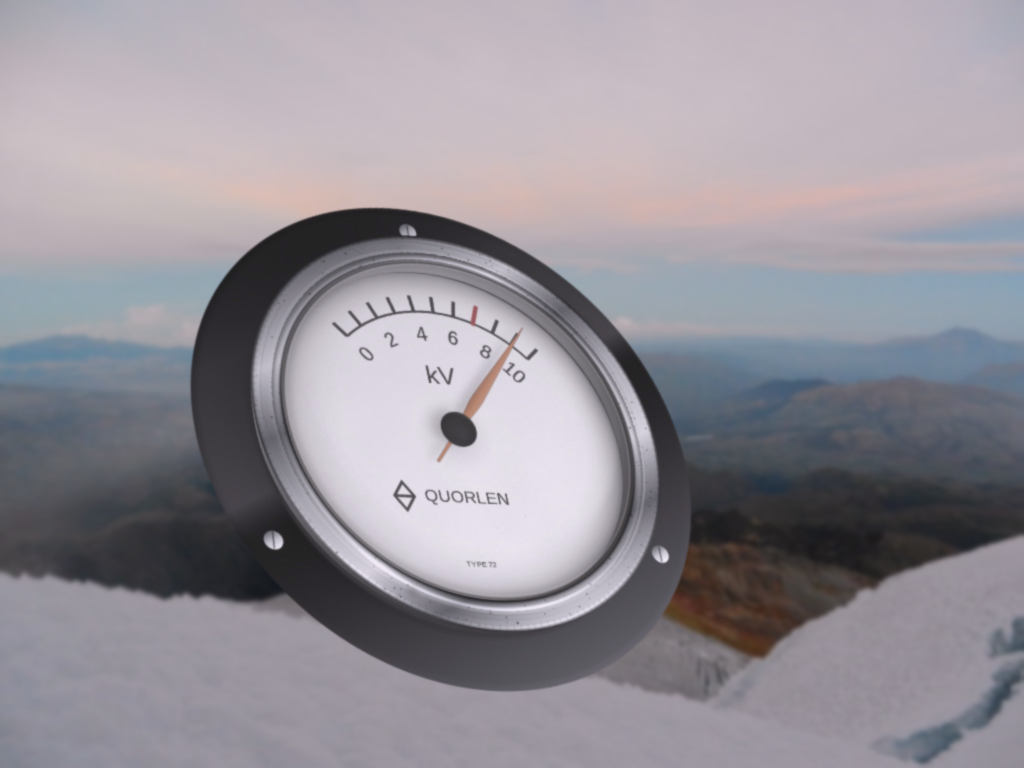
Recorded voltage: 9 kV
